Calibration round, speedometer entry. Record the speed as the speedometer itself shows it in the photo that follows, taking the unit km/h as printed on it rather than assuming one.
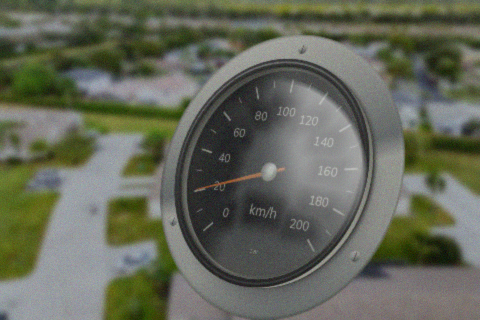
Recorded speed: 20 km/h
